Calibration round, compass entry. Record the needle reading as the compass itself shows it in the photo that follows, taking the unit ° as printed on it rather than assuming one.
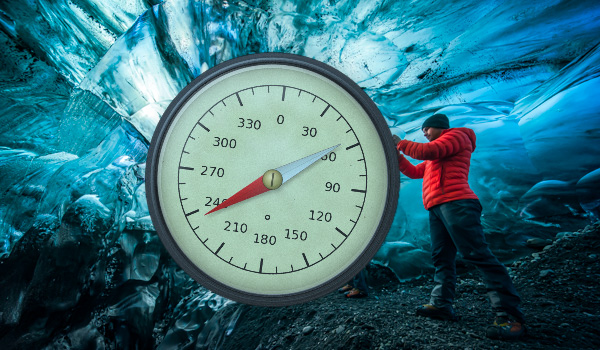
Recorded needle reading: 235 °
